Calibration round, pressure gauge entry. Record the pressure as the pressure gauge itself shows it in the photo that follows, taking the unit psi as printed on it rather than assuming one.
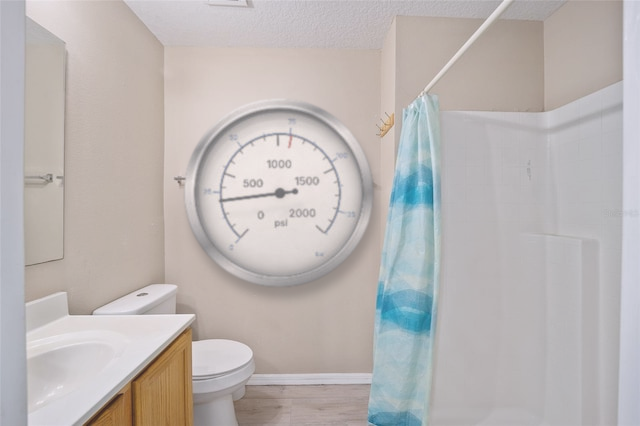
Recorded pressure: 300 psi
